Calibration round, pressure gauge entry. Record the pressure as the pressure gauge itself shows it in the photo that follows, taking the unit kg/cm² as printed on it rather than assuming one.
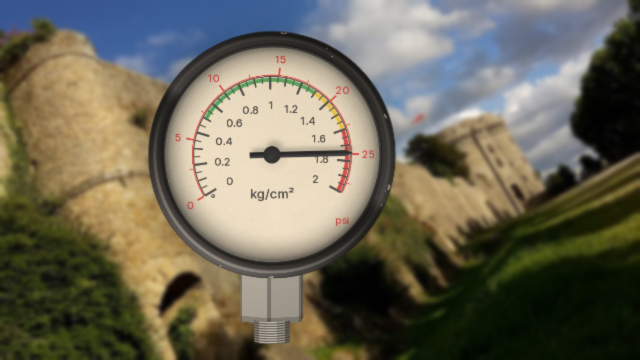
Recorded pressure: 1.75 kg/cm²
